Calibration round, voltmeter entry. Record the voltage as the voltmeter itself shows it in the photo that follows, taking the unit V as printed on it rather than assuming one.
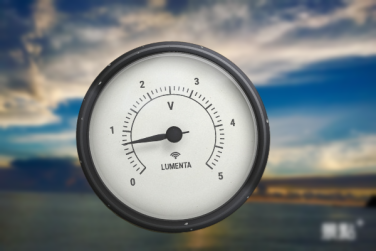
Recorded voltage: 0.7 V
